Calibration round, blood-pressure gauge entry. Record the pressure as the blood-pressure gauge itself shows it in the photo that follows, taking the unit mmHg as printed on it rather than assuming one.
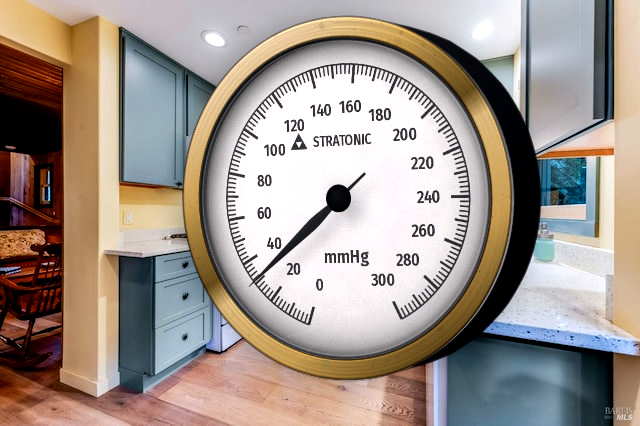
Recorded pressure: 30 mmHg
